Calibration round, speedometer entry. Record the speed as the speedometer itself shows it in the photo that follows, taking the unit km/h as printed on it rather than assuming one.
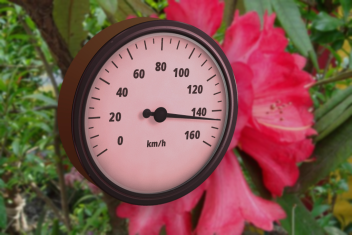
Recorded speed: 145 km/h
